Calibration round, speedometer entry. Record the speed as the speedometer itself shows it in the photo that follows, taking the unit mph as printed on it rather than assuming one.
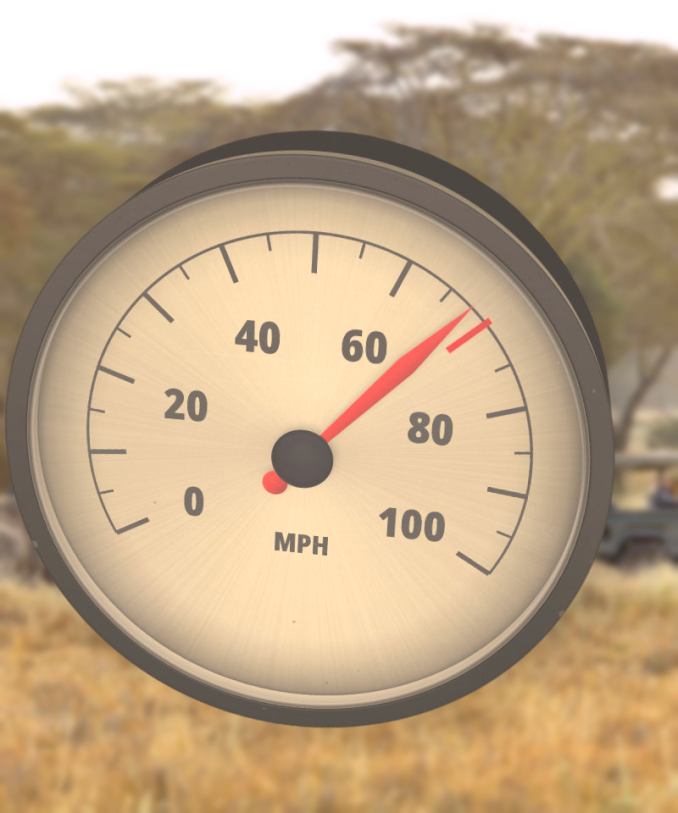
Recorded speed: 67.5 mph
